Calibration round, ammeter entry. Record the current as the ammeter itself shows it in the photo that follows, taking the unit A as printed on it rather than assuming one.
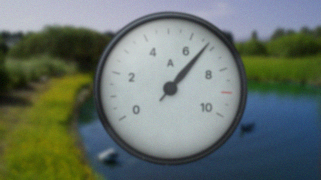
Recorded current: 6.75 A
